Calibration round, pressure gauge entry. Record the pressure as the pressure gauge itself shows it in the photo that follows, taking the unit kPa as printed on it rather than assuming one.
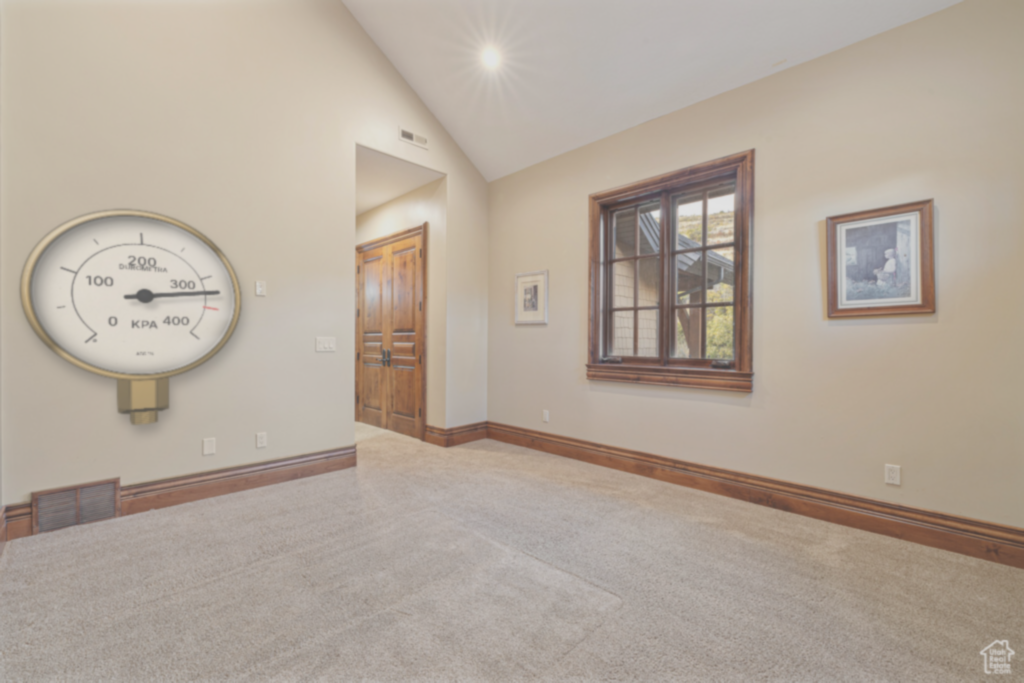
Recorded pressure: 325 kPa
